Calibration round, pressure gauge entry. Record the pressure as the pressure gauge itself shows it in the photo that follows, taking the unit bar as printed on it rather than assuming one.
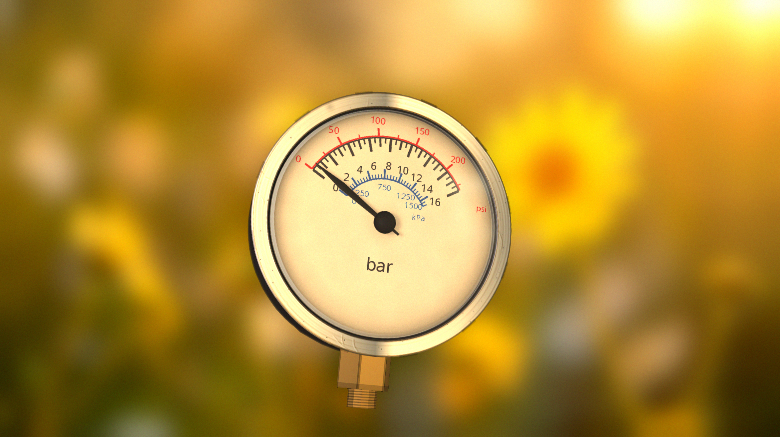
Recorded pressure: 0.5 bar
